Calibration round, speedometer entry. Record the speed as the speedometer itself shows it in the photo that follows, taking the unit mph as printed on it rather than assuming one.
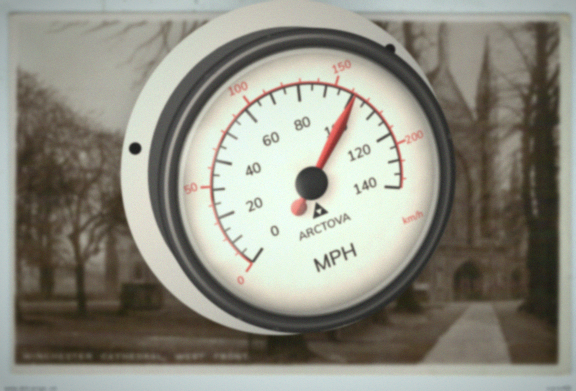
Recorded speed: 100 mph
